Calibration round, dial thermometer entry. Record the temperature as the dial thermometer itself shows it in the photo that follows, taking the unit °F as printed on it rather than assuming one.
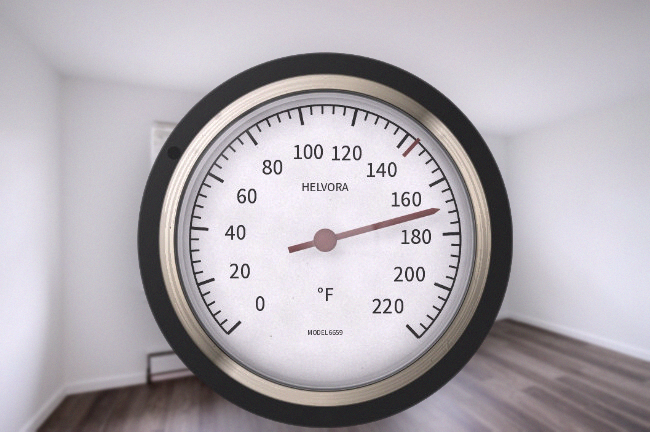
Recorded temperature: 170 °F
